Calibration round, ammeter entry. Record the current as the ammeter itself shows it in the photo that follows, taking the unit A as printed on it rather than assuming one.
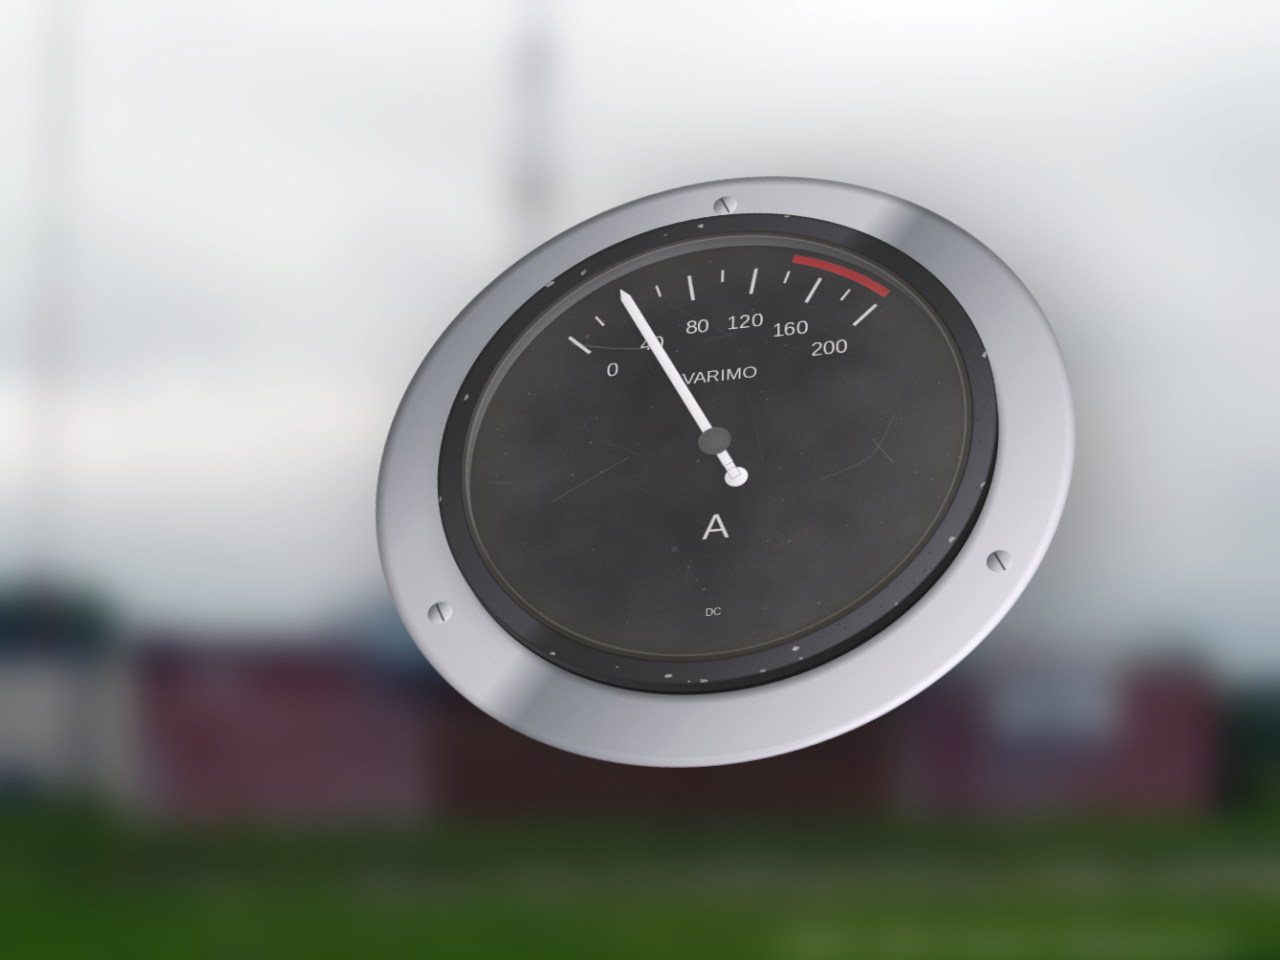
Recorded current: 40 A
